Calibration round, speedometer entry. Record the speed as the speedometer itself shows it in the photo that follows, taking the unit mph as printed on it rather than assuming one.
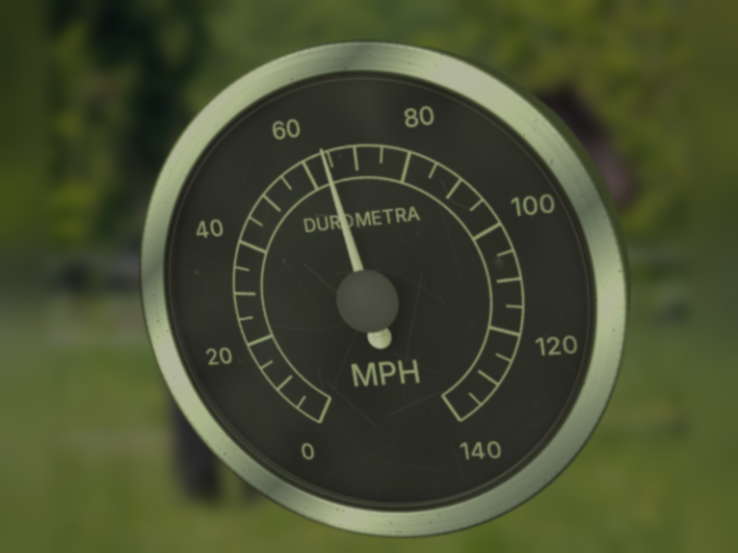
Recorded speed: 65 mph
